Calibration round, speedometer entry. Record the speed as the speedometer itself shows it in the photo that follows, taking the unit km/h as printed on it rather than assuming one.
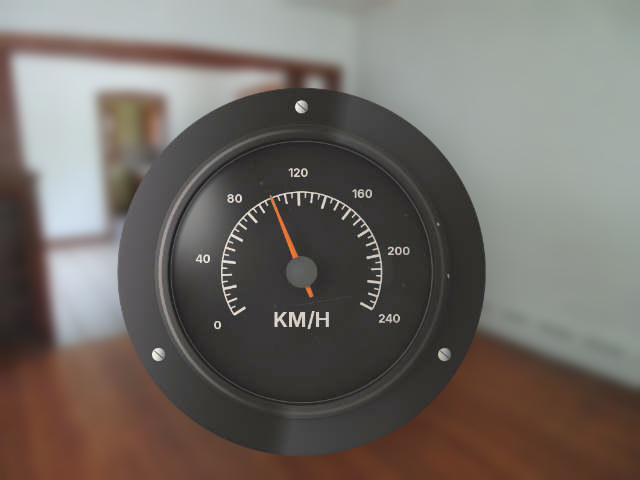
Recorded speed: 100 km/h
